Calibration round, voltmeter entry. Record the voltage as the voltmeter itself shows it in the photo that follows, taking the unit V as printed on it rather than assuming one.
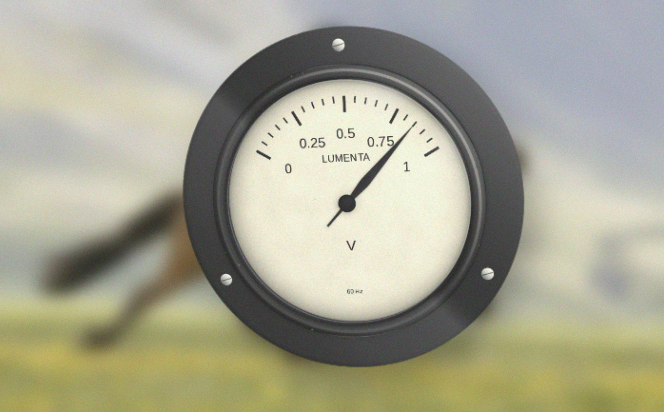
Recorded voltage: 0.85 V
